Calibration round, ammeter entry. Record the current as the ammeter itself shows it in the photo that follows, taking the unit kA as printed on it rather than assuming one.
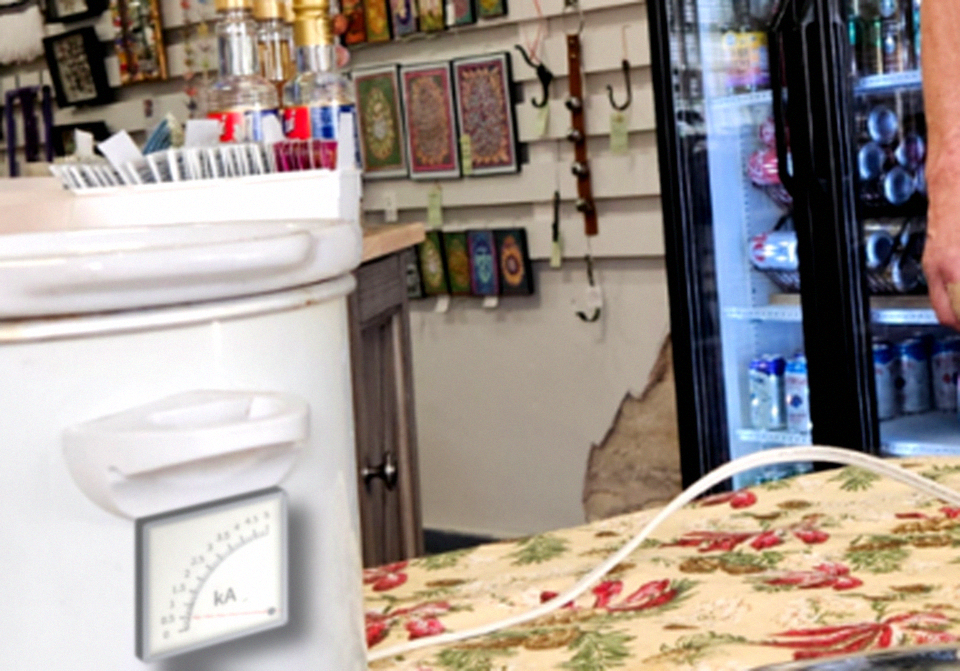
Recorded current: 0.5 kA
